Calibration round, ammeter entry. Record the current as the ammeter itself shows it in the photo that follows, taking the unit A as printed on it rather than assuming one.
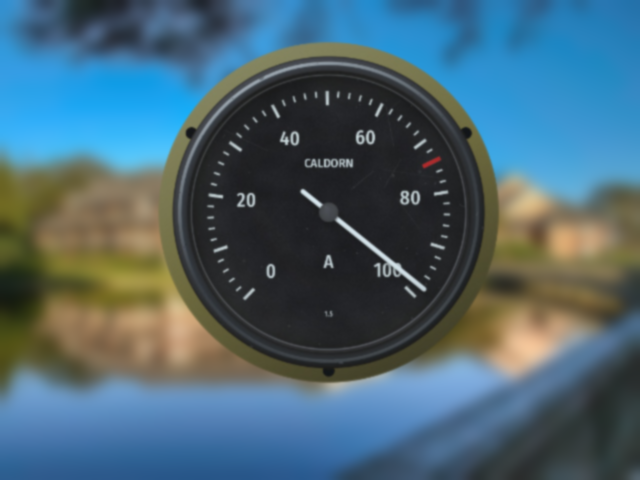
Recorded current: 98 A
